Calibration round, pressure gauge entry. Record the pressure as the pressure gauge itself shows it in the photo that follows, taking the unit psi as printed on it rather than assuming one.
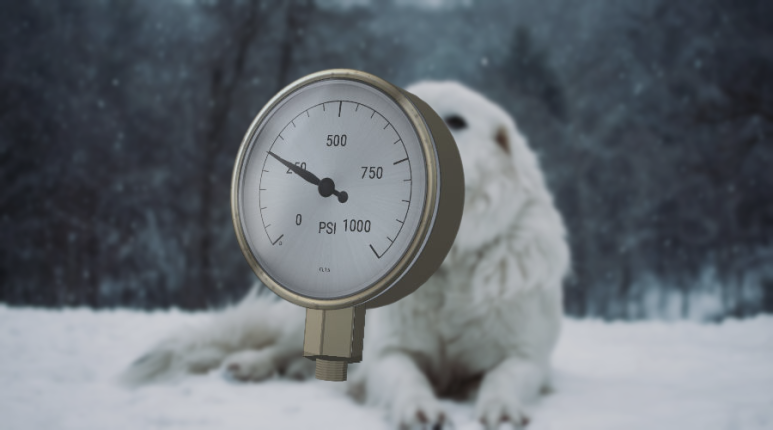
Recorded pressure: 250 psi
